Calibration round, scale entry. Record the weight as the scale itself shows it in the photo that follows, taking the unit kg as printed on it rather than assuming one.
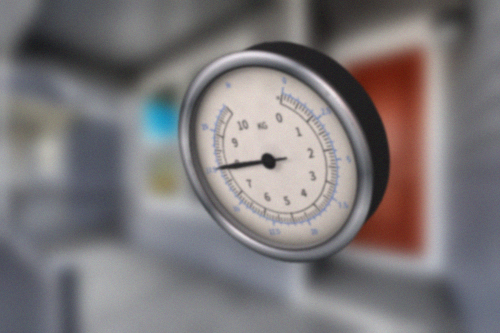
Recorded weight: 8 kg
